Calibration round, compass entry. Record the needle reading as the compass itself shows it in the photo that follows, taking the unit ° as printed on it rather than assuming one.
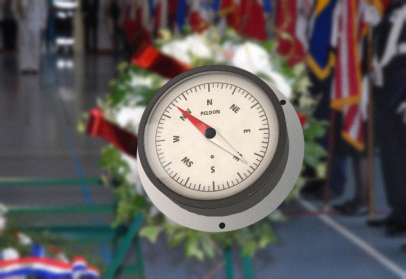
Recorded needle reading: 315 °
